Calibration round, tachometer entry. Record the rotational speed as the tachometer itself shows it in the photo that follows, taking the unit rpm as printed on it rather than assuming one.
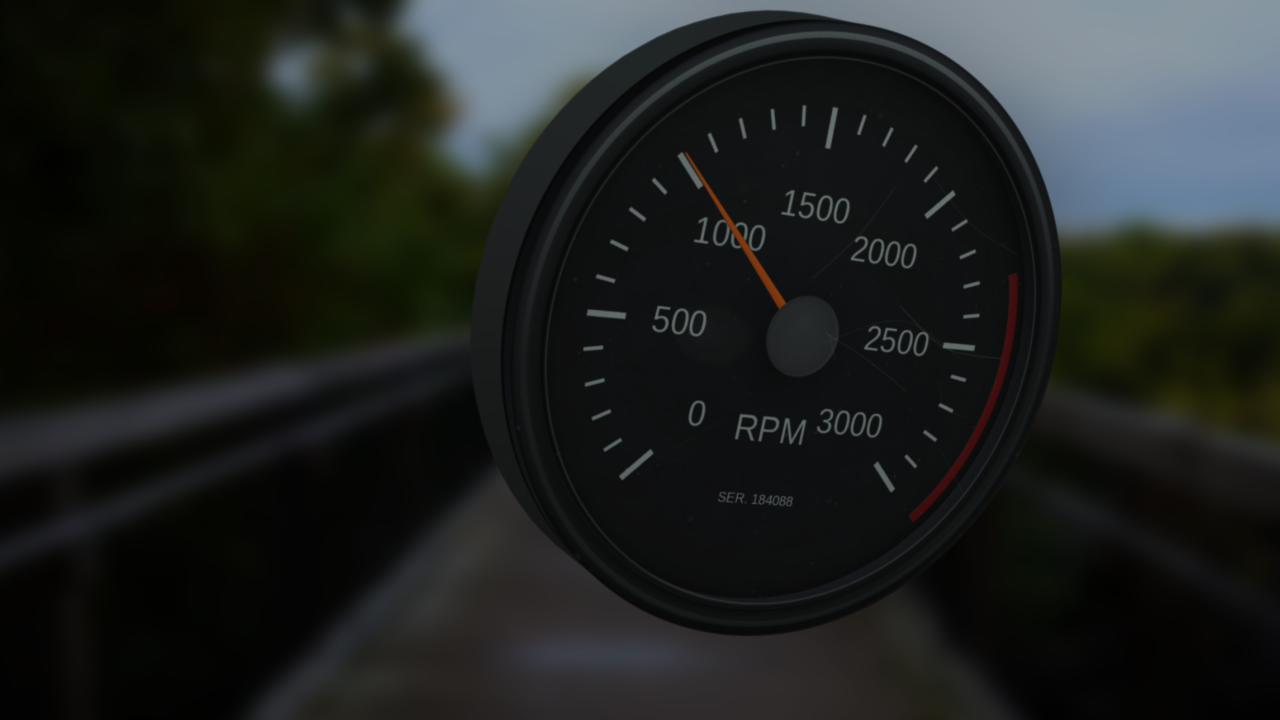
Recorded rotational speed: 1000 rpm
